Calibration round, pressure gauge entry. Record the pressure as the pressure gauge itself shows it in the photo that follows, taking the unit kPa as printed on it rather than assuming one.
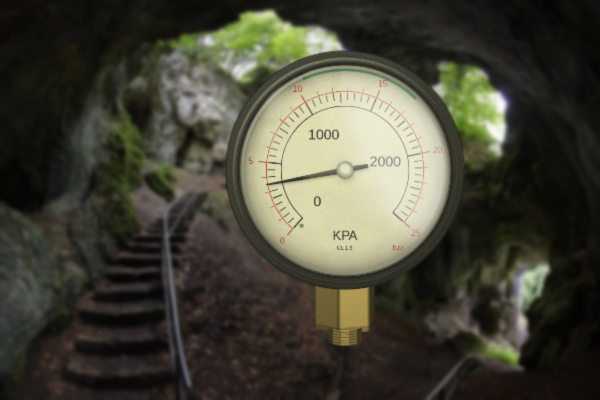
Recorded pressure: 350 kPa
